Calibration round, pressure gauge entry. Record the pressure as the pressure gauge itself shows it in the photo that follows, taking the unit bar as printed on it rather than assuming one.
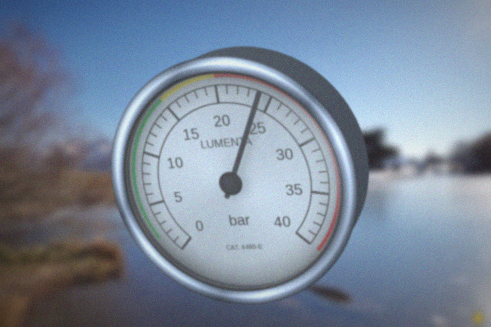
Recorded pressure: 24 bar
